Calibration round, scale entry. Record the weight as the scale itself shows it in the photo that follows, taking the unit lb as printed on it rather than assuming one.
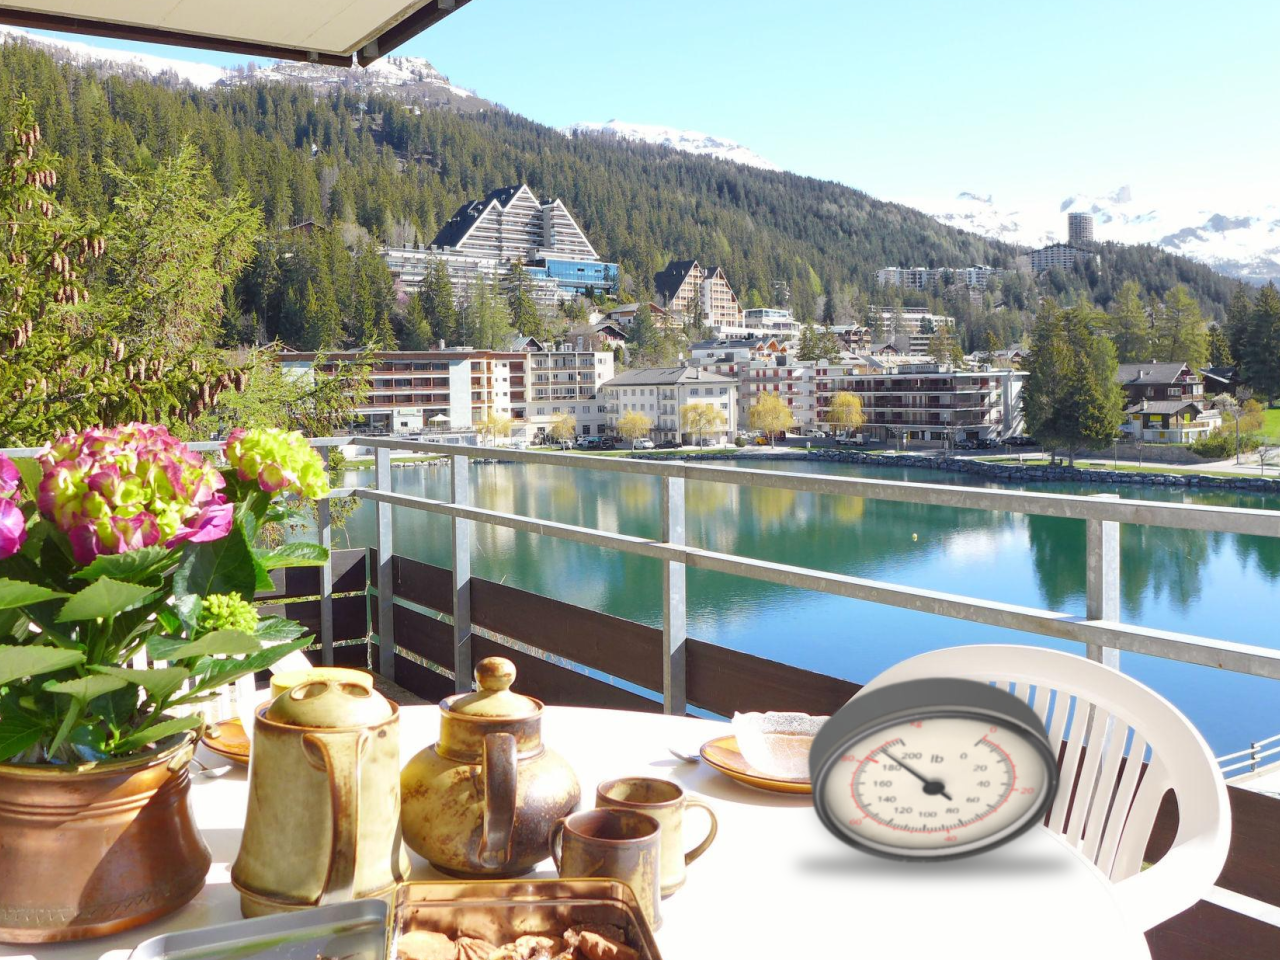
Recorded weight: 190 lb
